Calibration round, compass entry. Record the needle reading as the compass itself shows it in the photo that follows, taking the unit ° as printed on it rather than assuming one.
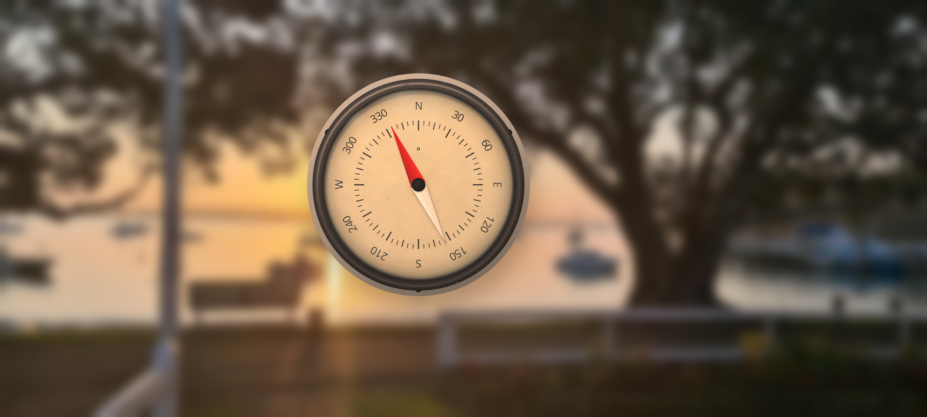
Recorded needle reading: 335 °
